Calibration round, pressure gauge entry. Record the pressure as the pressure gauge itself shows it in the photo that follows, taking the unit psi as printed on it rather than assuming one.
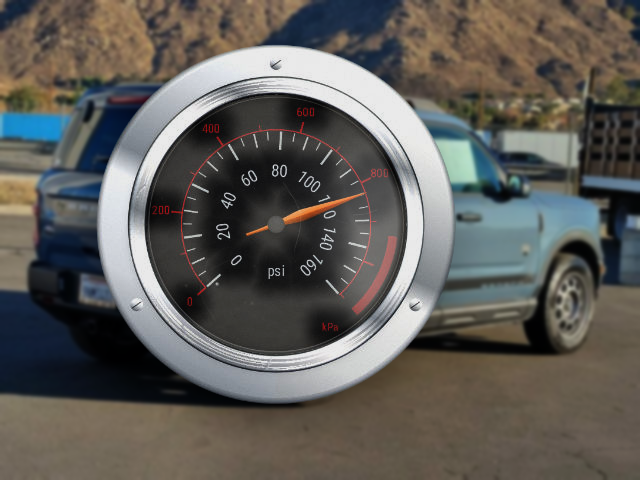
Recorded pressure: 120 psi
